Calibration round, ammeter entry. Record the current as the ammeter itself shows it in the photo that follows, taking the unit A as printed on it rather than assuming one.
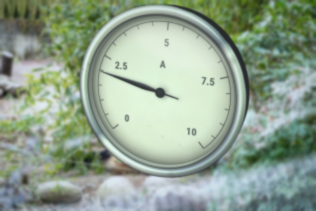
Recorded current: 2 A
